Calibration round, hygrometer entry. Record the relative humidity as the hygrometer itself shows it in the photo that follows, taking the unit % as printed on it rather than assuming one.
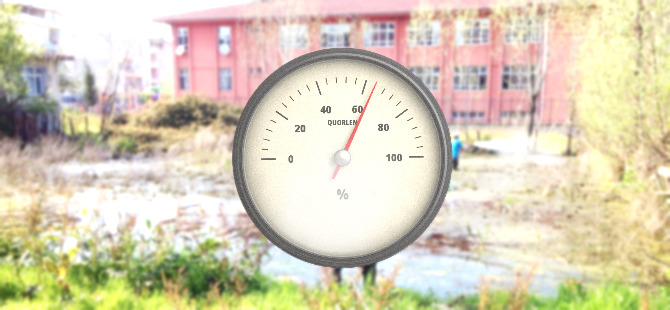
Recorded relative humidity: 64 %
